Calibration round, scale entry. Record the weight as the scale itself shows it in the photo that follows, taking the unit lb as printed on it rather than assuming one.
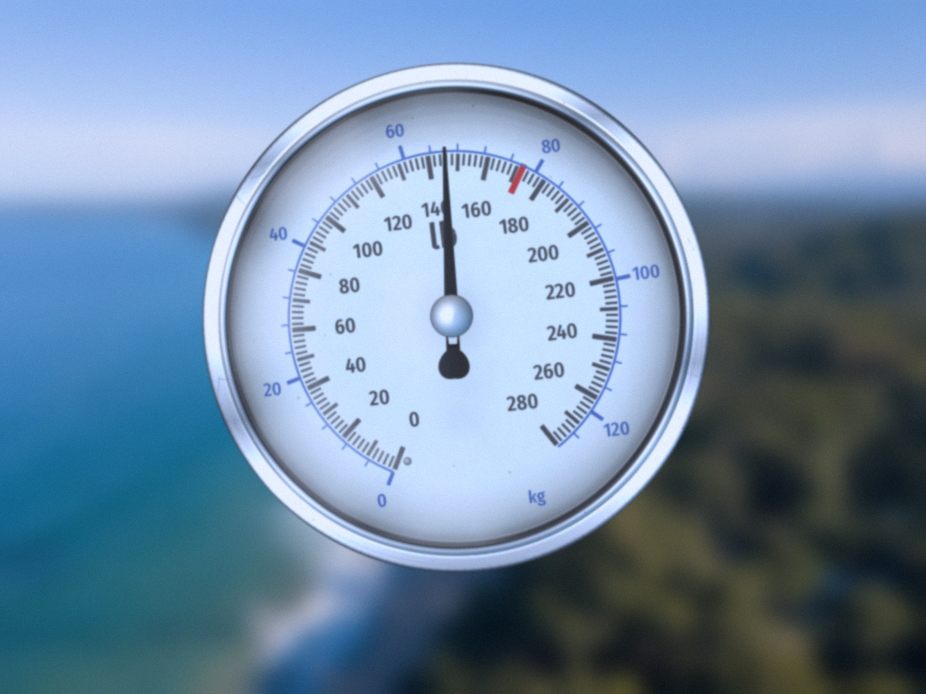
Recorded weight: 146 lb
